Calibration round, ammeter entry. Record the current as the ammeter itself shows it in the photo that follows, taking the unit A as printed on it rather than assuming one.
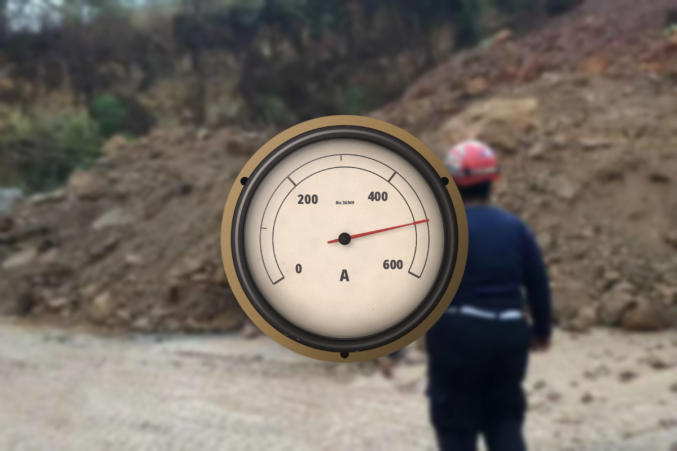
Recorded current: 500 A
